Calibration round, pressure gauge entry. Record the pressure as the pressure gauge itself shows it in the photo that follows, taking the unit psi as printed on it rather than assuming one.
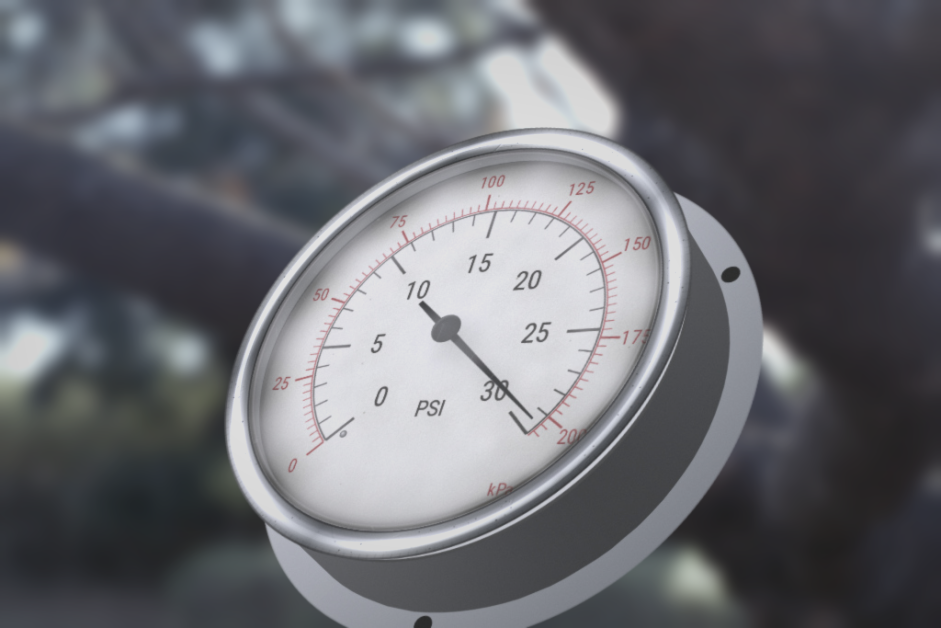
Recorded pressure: 29.5 psi
